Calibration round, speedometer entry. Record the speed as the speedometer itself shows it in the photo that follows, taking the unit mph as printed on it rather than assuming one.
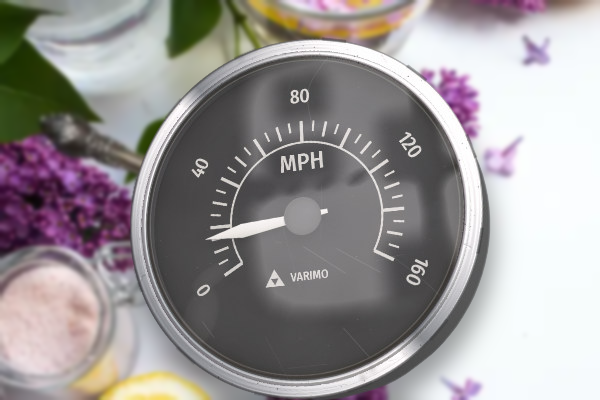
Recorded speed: 15 mph
